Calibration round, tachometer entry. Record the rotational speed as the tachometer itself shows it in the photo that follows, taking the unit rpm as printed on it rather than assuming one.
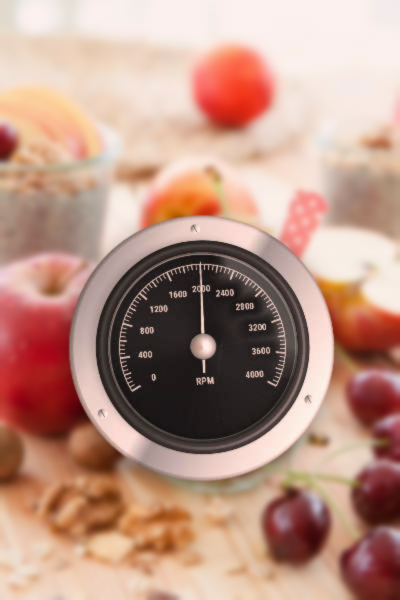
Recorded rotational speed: 2000 rpm
